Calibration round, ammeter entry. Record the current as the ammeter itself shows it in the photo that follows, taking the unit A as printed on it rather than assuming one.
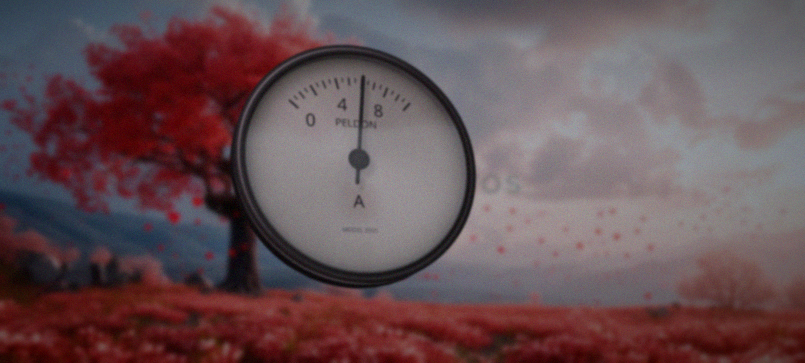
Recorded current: 6 A
